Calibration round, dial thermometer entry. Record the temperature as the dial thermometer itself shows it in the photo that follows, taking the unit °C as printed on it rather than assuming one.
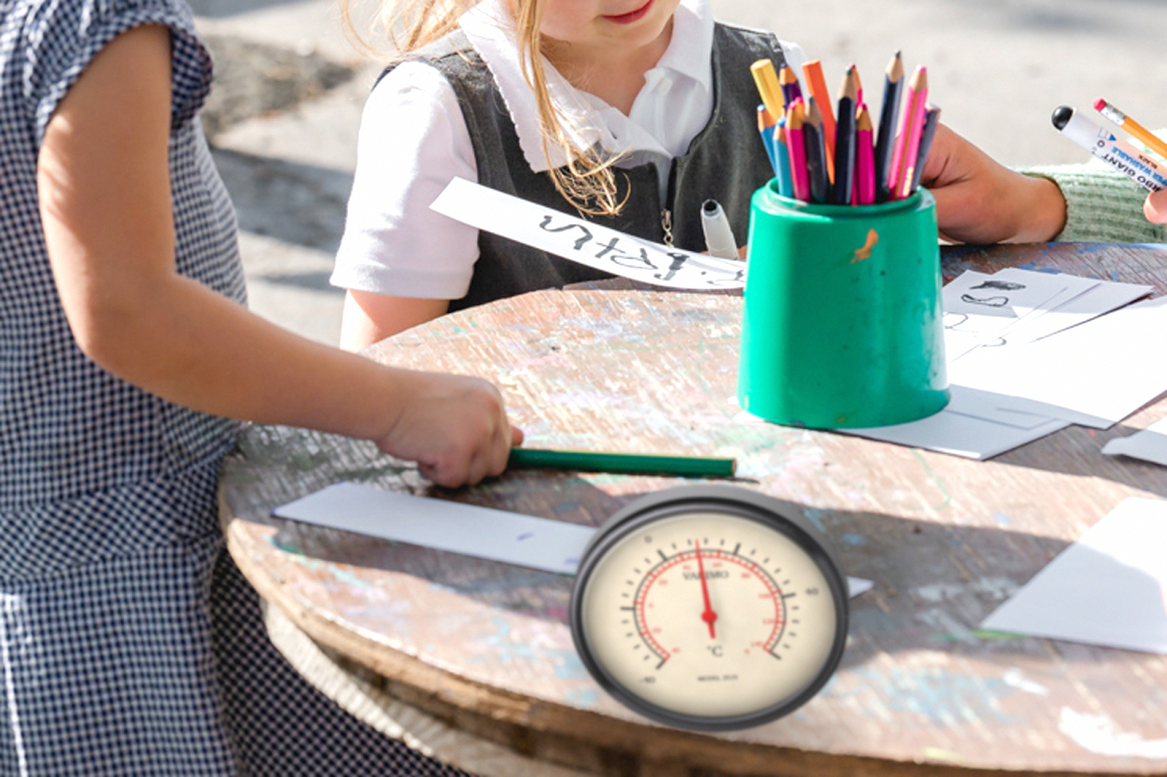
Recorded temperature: 10 °C
